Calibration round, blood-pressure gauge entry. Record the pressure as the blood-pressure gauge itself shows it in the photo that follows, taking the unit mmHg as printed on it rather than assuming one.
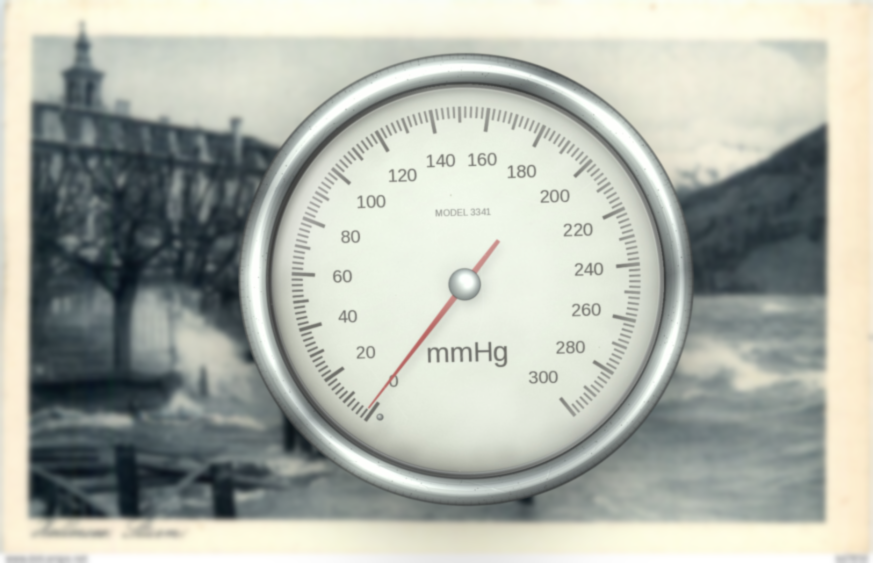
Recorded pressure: 2 mmHg
